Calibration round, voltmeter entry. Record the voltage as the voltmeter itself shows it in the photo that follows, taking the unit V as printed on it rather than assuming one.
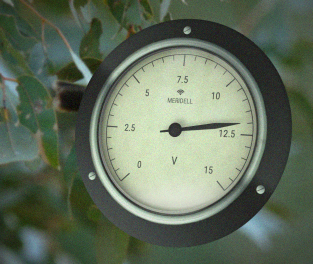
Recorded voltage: 12 V
